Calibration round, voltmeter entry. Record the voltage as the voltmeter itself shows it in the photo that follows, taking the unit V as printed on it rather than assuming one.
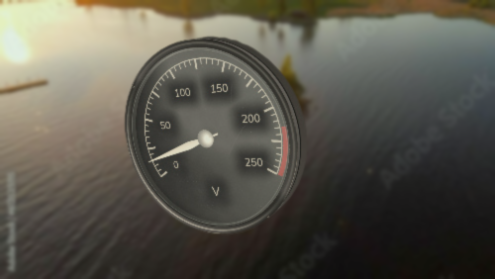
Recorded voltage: 15 V
